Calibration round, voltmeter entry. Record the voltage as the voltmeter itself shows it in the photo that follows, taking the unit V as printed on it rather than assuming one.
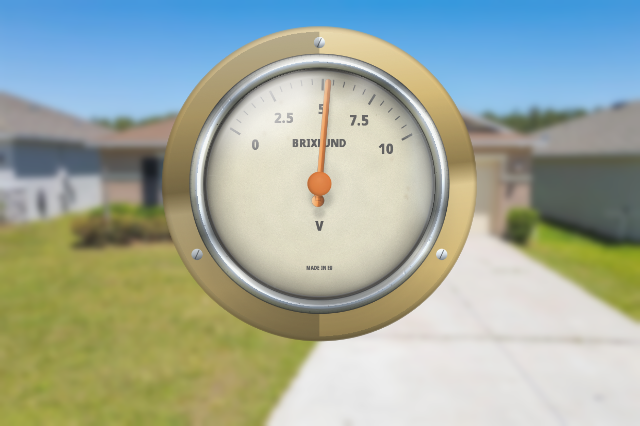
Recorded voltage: 5.25 V
